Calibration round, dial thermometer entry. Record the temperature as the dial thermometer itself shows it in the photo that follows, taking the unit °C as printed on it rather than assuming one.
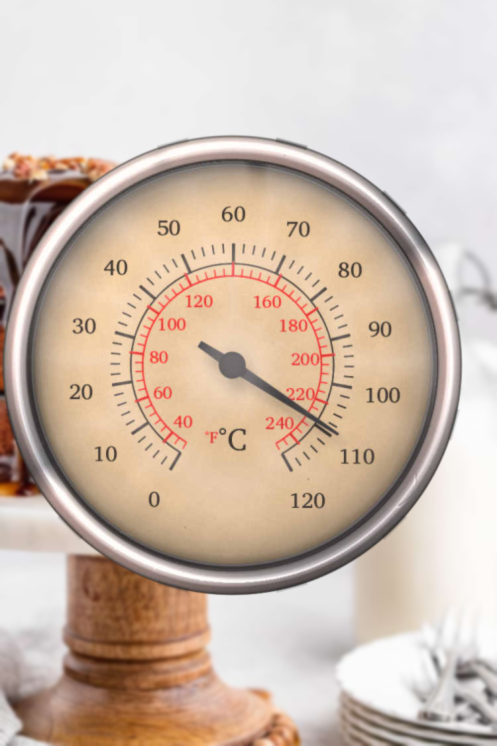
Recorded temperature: 109 °C
